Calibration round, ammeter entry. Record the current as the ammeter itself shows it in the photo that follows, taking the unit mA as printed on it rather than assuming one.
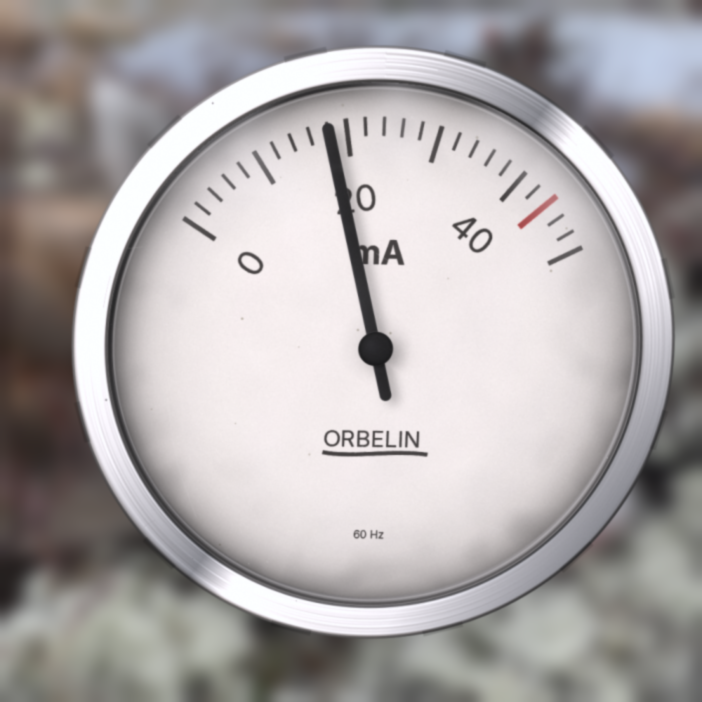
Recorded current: 18 mA
